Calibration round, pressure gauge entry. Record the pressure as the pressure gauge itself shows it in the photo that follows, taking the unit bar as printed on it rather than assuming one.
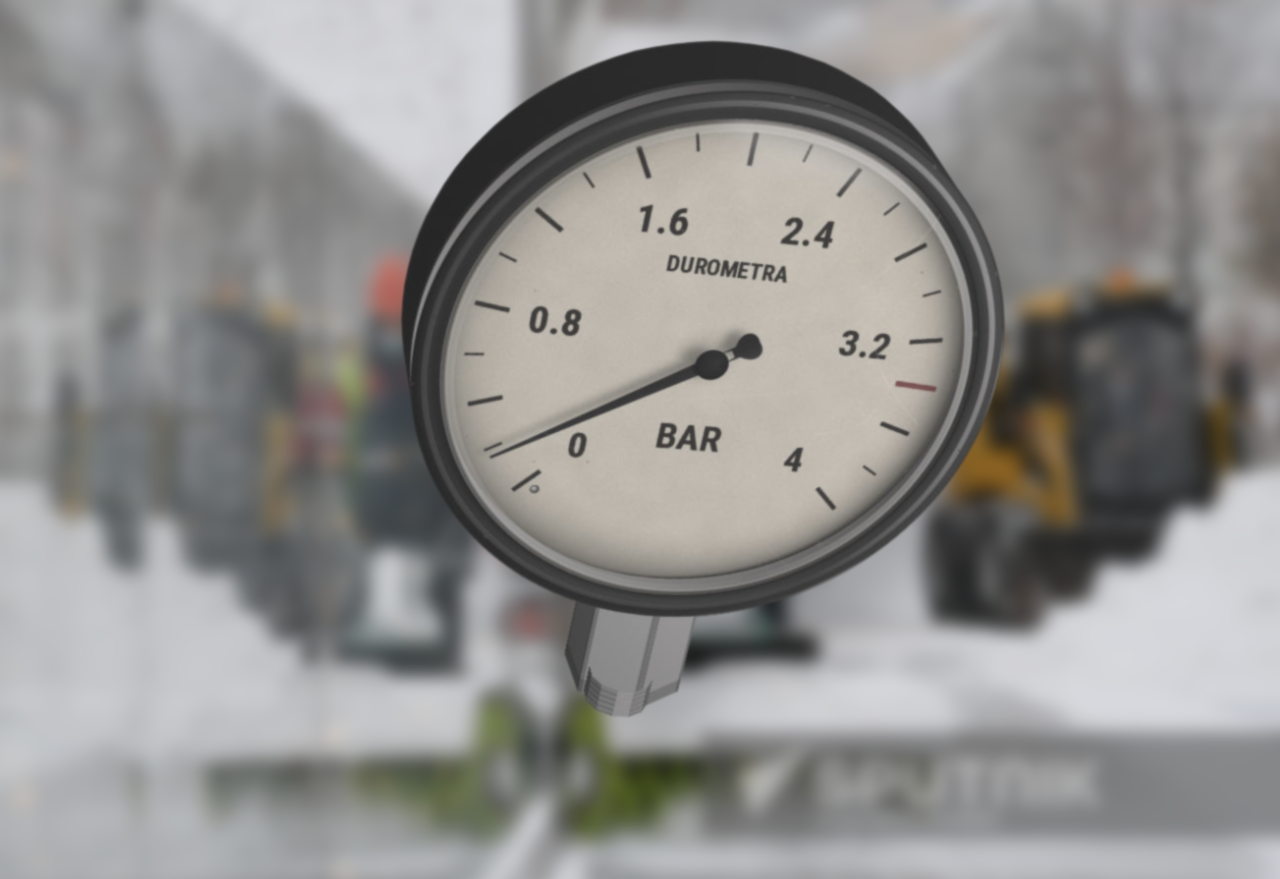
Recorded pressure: 0.2 bar
